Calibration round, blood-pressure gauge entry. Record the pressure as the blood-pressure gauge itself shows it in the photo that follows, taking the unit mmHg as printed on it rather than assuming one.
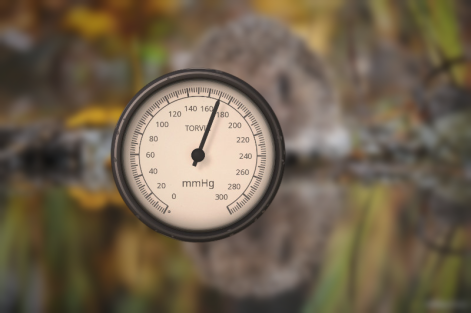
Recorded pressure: 170 mmHg
